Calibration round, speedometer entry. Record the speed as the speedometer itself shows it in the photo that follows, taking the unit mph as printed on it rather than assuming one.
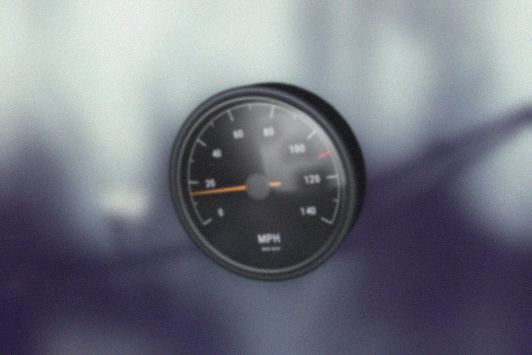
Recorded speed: 15 mph
